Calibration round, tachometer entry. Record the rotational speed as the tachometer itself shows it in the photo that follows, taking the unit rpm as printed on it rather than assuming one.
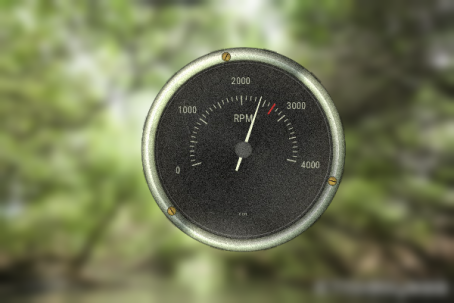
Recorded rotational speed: 2400 rpm
